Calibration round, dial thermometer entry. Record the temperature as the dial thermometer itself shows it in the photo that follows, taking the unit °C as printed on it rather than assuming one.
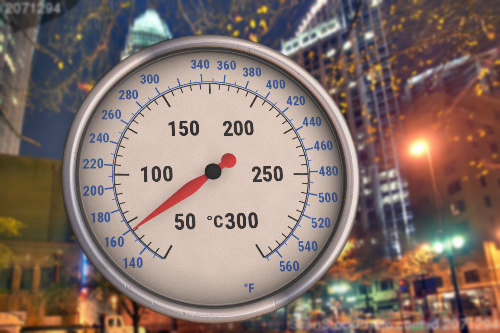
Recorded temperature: 70 °C
